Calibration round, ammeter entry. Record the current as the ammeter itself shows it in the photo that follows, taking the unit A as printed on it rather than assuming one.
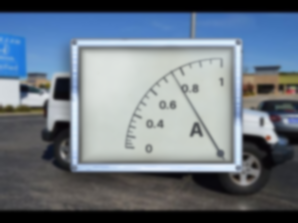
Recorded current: 0.75 A
